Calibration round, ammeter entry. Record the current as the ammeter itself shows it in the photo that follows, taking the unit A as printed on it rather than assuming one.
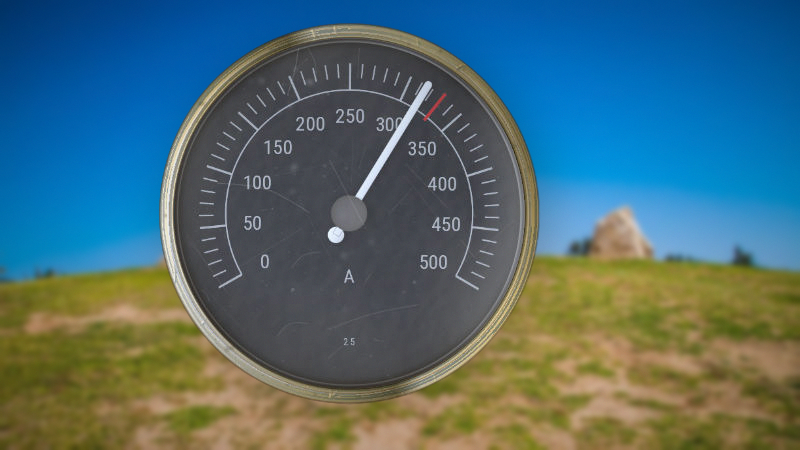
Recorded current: 315 A
